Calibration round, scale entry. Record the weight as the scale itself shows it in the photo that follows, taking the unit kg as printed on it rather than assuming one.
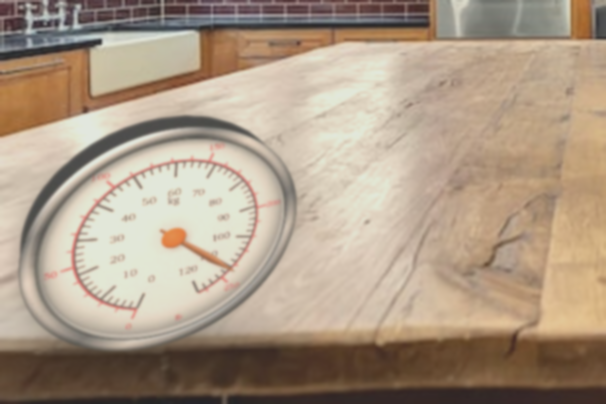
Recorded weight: 110 kg
